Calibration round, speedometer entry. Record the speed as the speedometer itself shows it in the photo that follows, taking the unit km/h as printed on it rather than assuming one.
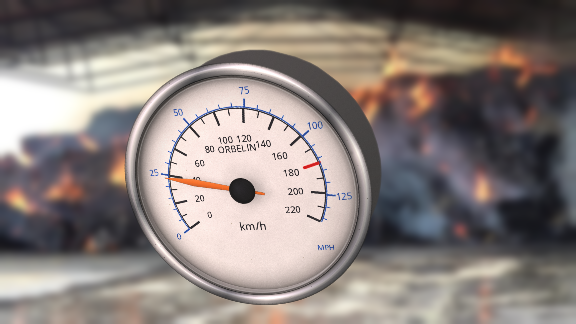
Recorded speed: 40 km/h
